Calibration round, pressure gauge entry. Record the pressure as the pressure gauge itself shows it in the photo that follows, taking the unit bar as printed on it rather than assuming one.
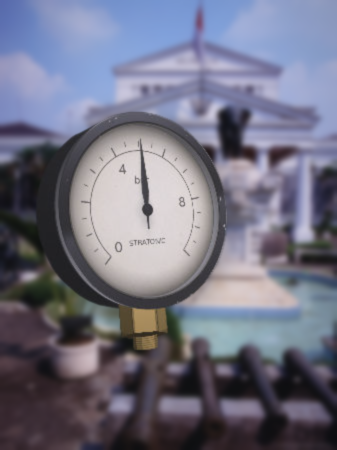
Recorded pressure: 5 bar
